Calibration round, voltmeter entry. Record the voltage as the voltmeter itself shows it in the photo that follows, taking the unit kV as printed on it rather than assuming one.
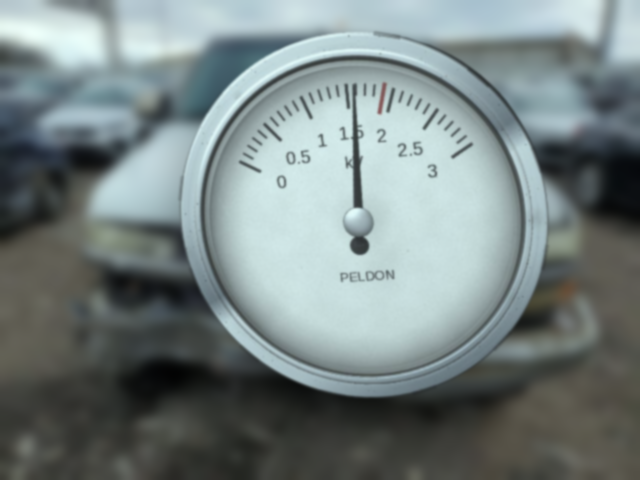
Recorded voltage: 1.6 kV
